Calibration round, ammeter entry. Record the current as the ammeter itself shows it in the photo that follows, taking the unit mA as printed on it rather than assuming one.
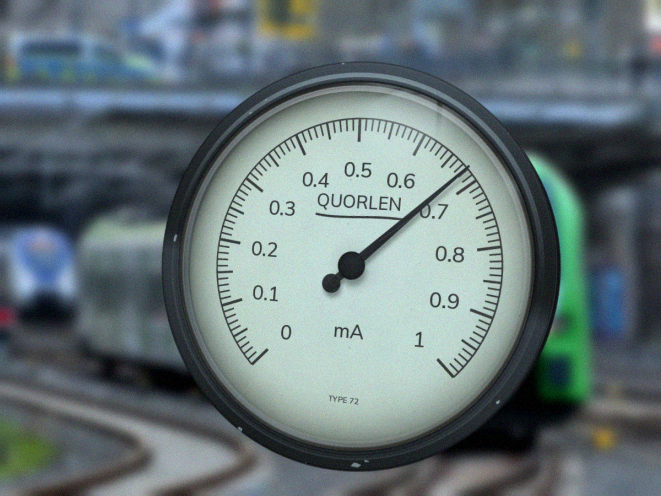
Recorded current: 0.68 mA
